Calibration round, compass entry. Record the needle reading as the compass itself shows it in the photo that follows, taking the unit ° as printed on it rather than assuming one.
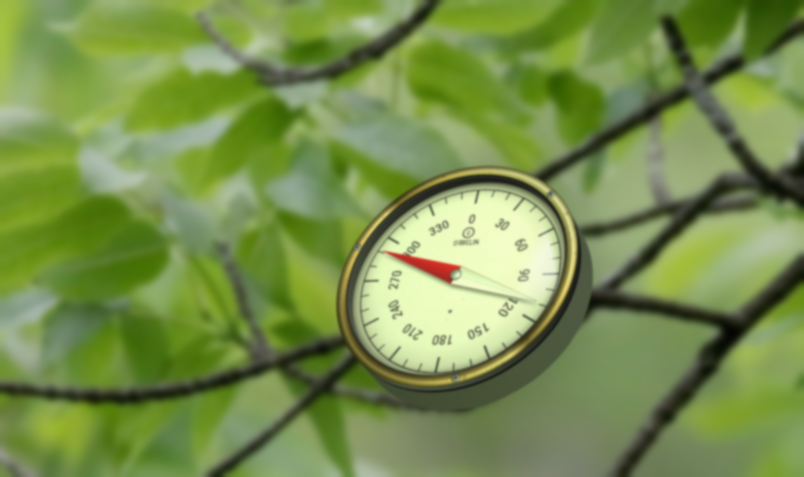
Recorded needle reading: 290 °
